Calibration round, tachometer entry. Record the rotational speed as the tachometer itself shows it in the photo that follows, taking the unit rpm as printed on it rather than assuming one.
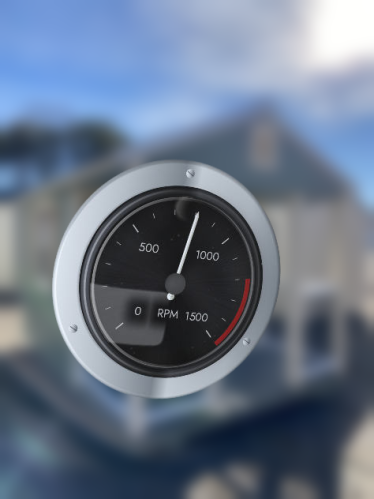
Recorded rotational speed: 800 rpm
